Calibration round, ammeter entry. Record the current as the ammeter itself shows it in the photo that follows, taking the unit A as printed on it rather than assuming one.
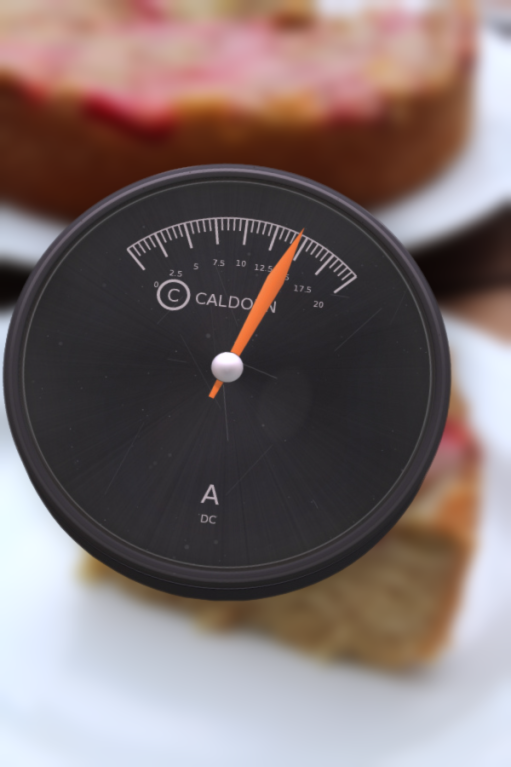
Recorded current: 14.5 A
